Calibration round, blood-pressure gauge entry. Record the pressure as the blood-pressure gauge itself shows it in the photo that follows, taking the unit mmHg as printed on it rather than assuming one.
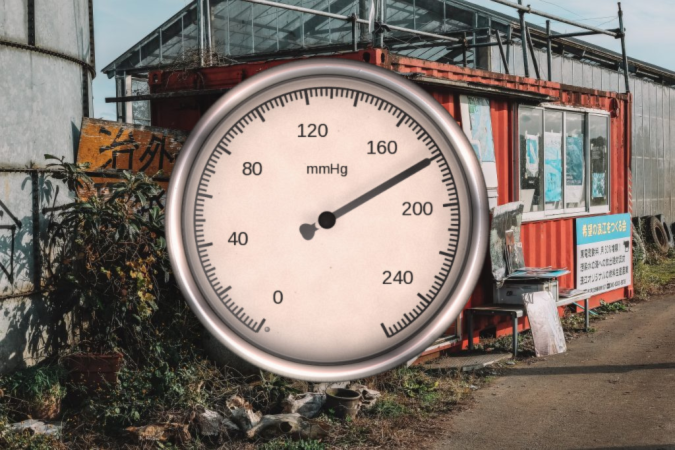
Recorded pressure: 180 mmHg
